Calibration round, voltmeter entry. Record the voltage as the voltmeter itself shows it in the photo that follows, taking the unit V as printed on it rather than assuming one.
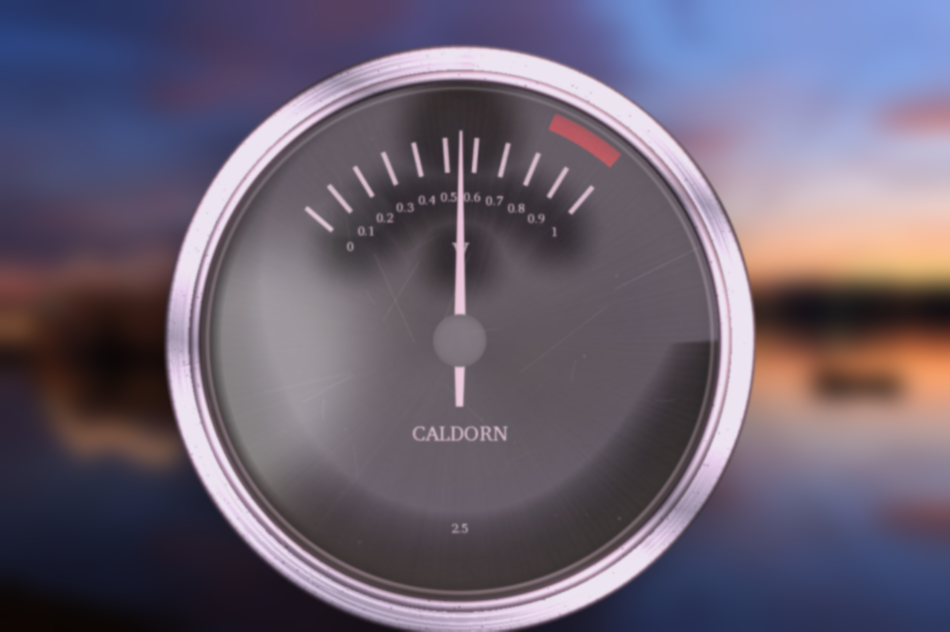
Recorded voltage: 0.55 V
